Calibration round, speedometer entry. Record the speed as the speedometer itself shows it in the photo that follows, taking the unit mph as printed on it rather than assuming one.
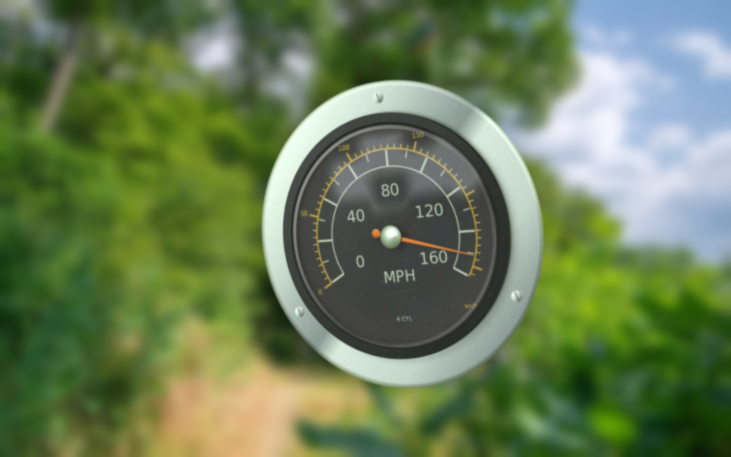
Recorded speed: 150 mph
